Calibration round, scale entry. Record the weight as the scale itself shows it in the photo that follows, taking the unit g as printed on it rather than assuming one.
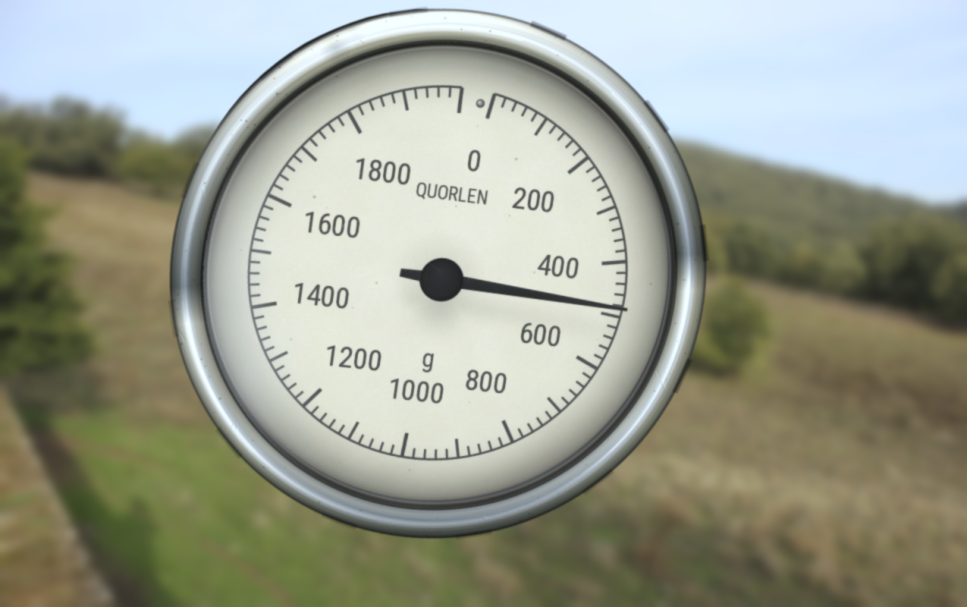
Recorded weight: 480 g
